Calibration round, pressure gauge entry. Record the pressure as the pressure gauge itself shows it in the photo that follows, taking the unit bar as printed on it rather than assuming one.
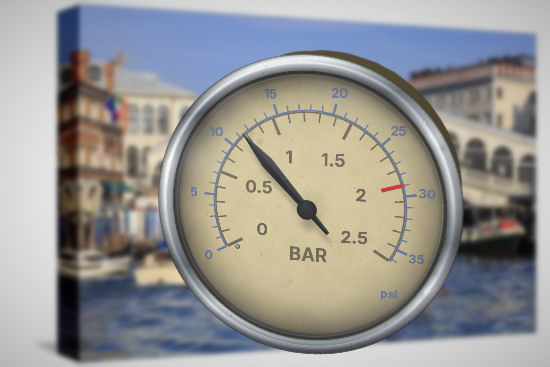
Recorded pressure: 0.8 bar
